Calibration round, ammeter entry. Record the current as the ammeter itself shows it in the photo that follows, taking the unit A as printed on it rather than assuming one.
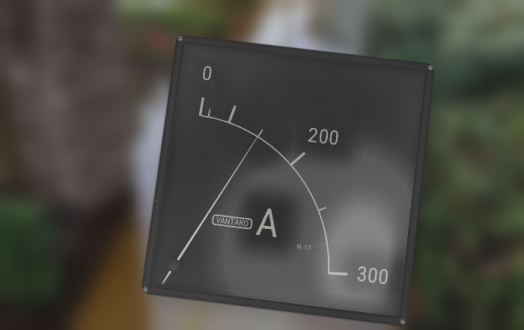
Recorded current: 150 A
